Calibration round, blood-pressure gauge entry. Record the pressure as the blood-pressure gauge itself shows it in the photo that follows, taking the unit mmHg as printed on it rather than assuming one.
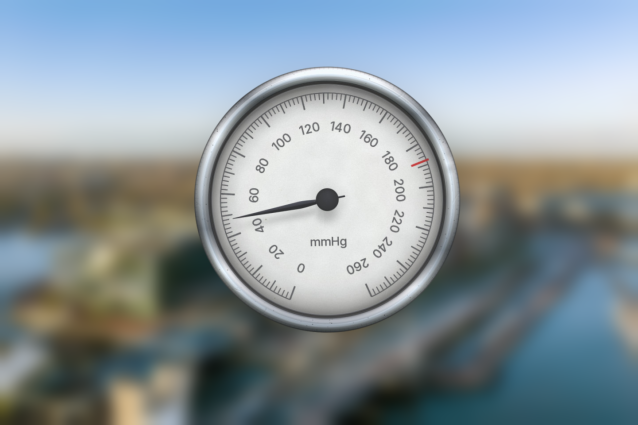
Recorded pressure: 48 mmHg
